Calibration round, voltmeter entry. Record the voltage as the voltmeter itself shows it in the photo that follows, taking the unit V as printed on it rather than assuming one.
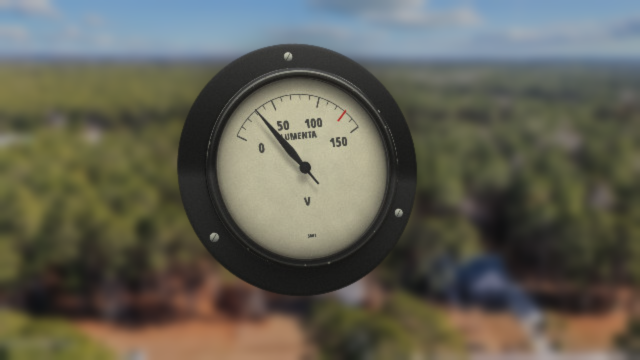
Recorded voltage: 30 V
